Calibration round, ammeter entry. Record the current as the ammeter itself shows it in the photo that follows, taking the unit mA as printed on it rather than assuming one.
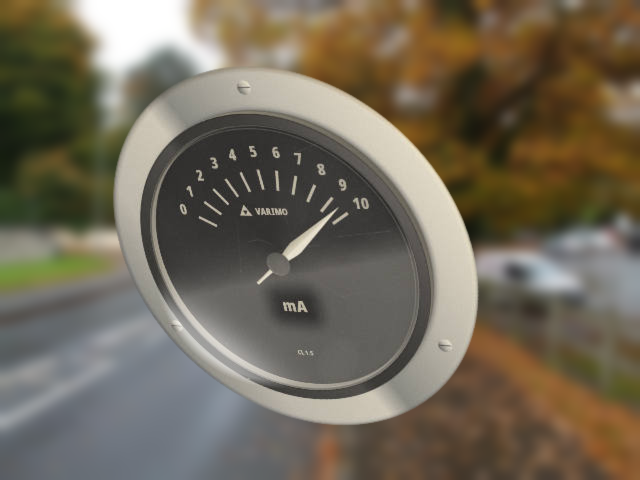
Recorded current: 9.5 mA
